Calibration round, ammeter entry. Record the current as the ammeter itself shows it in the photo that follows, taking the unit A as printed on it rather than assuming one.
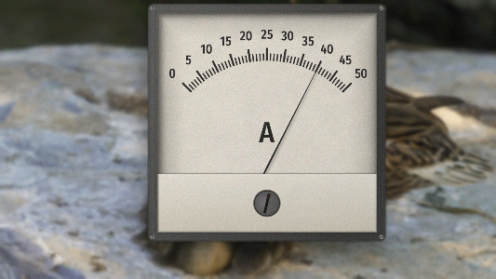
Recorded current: 40 A
